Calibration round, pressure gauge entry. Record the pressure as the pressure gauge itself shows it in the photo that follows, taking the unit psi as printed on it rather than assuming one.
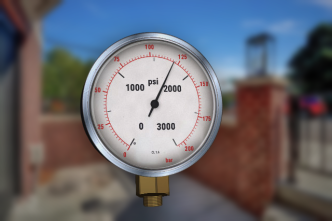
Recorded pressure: 1750 psi
